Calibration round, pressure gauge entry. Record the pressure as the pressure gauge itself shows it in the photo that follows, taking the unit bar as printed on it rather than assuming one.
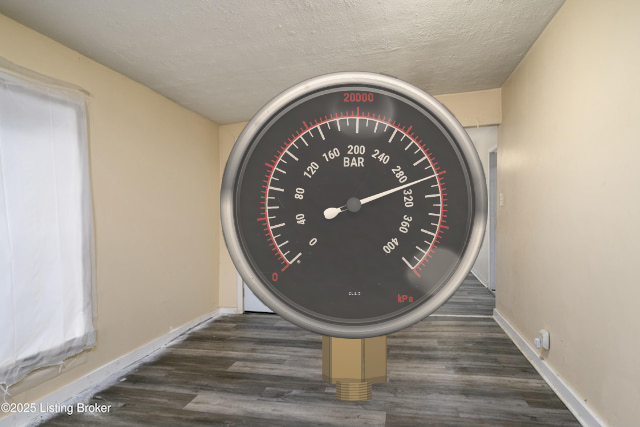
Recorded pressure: 300 bar
